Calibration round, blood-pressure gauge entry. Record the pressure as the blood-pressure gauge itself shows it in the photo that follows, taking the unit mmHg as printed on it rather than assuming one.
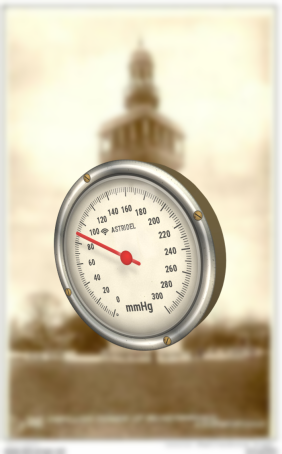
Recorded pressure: 90 mmHg
